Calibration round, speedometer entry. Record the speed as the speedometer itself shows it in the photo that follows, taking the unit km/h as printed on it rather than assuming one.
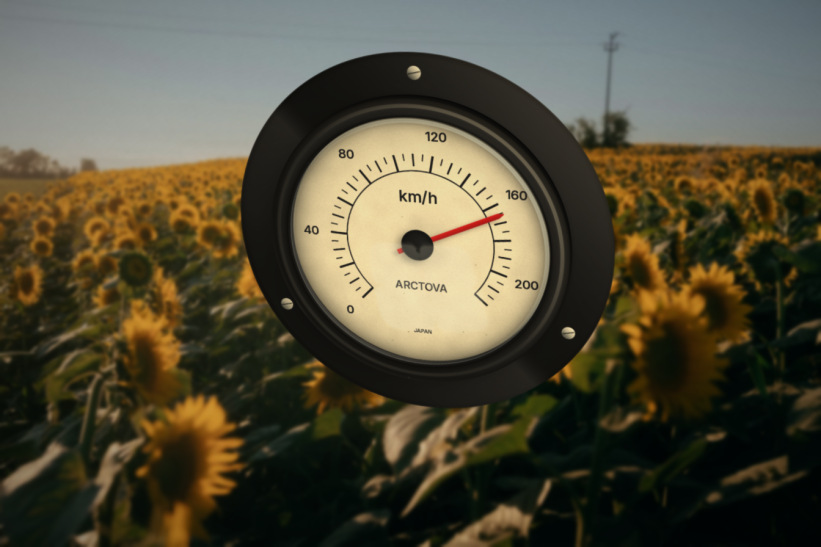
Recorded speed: 165 km/h
